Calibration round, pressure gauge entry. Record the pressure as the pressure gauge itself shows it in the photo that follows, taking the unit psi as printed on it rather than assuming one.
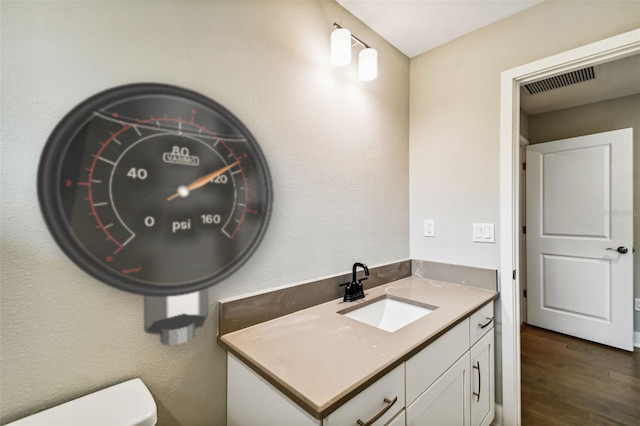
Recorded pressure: 115 psi
